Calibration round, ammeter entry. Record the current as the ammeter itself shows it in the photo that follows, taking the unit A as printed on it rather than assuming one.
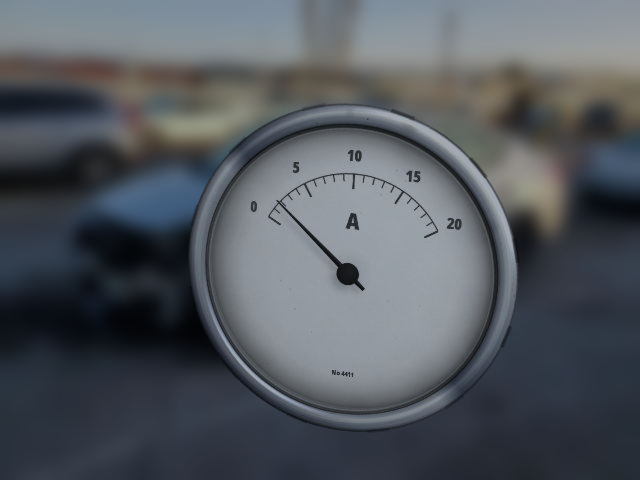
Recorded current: 2 A
